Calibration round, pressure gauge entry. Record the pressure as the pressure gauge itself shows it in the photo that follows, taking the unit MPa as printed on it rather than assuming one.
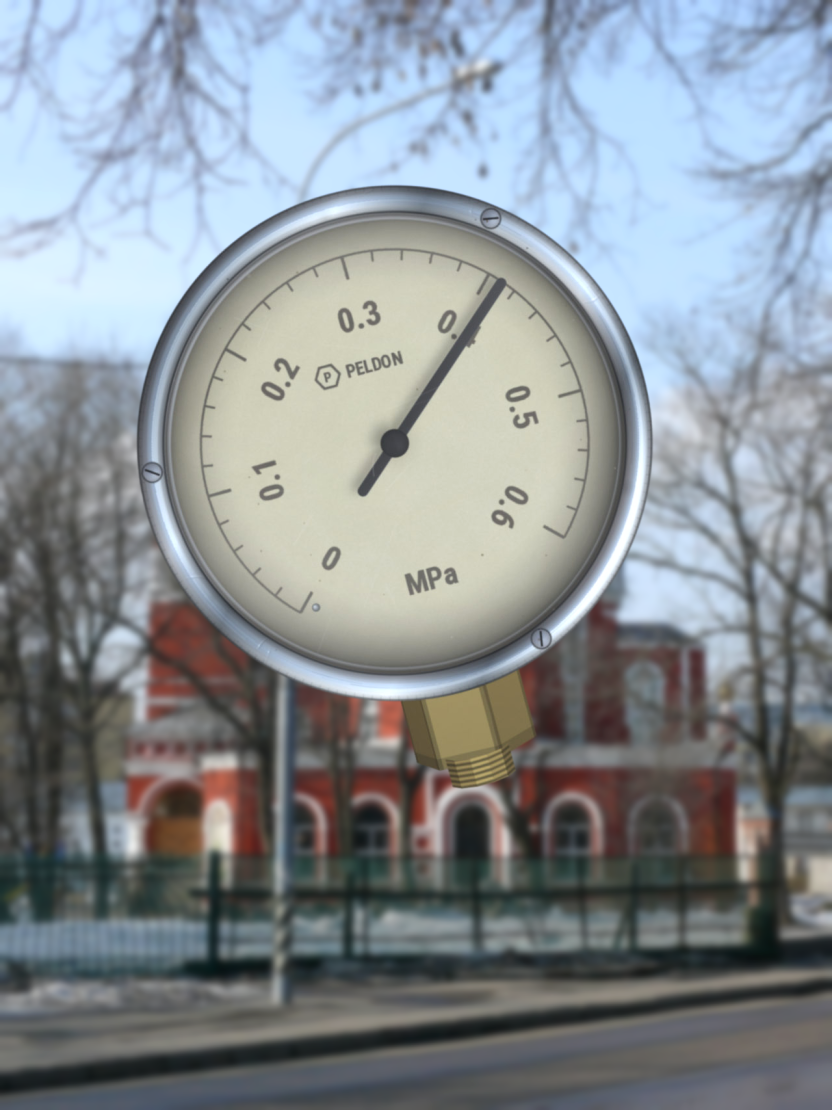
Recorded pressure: 0.41 MPa
